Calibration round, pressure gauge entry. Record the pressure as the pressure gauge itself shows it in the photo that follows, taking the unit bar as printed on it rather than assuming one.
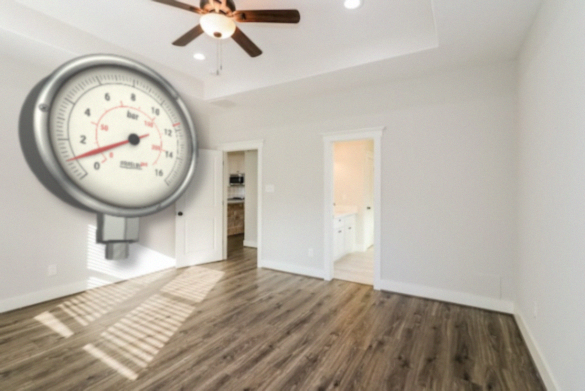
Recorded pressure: 1 bar
